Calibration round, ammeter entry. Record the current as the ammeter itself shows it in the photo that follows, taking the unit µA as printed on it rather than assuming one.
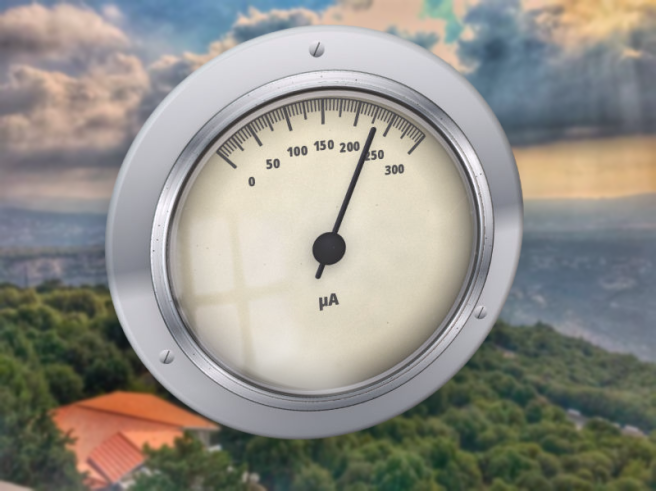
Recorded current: 225 µA
